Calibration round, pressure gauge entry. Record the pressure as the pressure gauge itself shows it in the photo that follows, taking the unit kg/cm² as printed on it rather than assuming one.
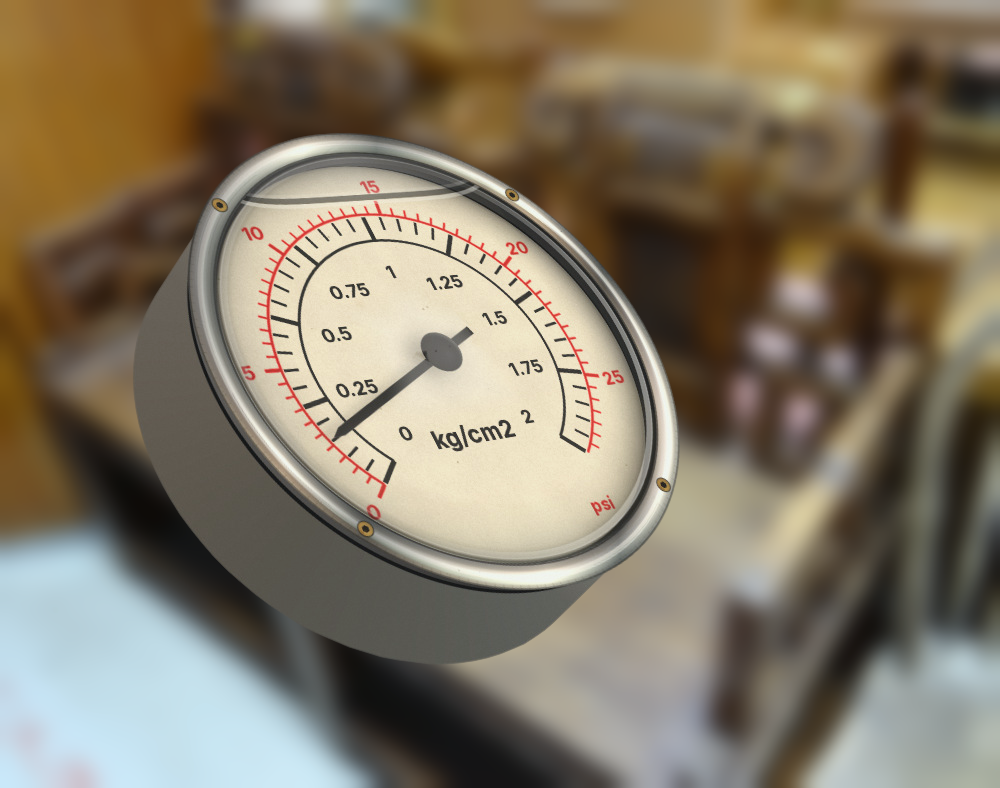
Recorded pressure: 0.15 kg/cm²
